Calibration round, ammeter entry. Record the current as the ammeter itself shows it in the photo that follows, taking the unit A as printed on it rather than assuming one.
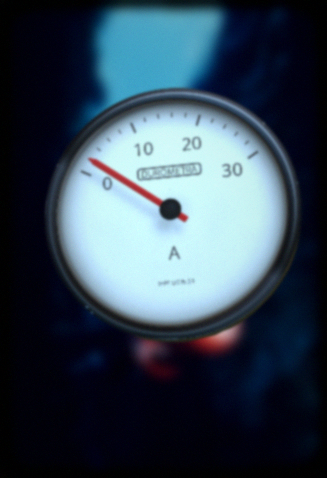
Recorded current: 2 A
